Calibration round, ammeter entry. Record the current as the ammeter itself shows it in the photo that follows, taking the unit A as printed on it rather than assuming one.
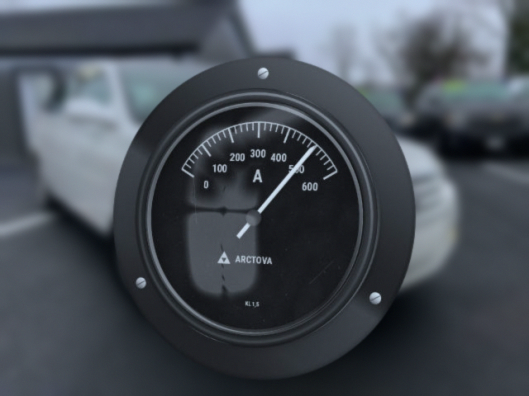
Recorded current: 500 A
